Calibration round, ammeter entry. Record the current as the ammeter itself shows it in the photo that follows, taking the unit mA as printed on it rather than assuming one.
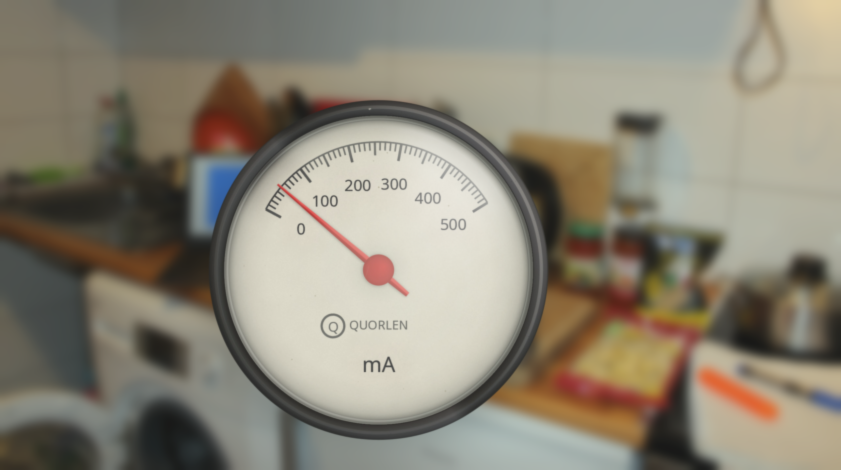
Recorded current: 50 mA
